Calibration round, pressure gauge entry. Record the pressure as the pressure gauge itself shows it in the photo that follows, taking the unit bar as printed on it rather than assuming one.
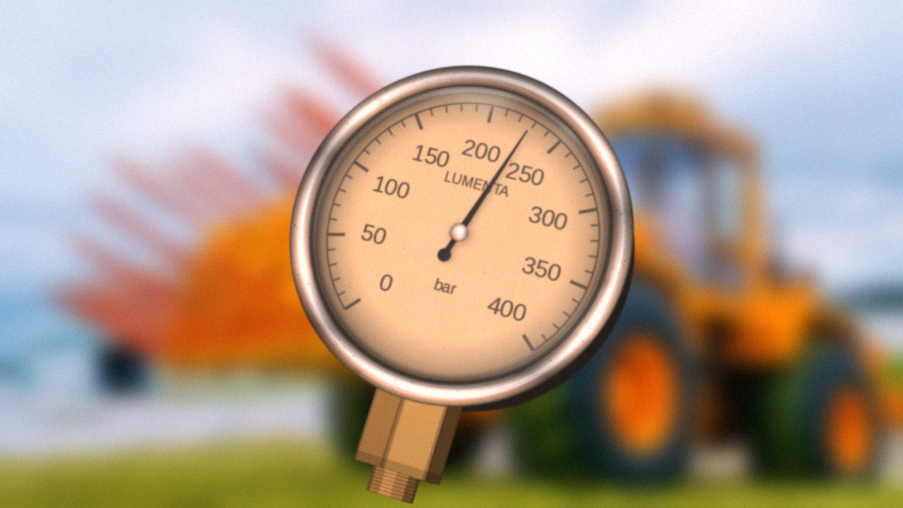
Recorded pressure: 230 bar
